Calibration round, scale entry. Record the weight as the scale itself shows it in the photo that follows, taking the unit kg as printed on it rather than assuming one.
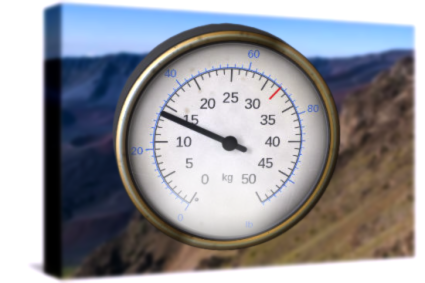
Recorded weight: 14 kg
